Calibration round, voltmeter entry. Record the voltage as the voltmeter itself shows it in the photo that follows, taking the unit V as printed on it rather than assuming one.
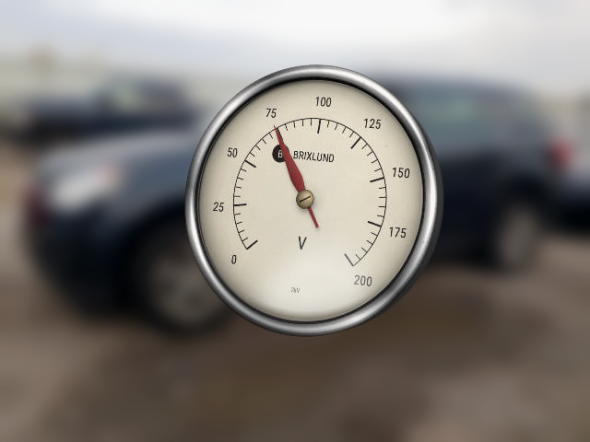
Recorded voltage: 75 V
